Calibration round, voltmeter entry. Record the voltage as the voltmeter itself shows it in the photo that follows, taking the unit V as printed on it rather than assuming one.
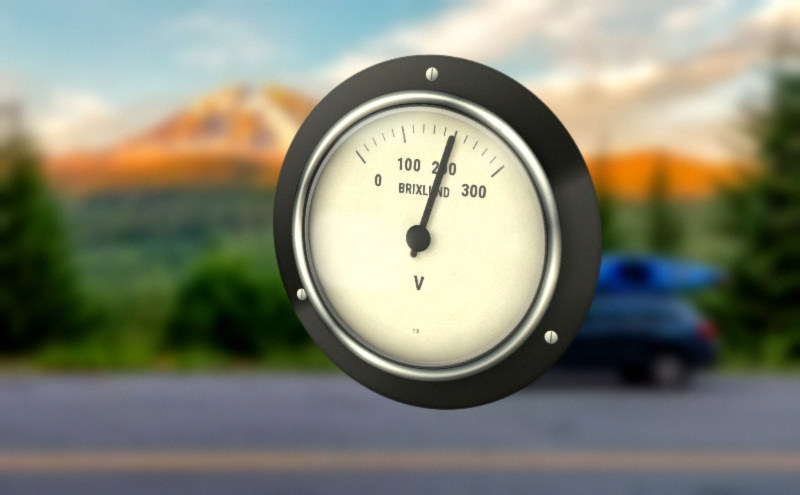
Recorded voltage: 200 V
